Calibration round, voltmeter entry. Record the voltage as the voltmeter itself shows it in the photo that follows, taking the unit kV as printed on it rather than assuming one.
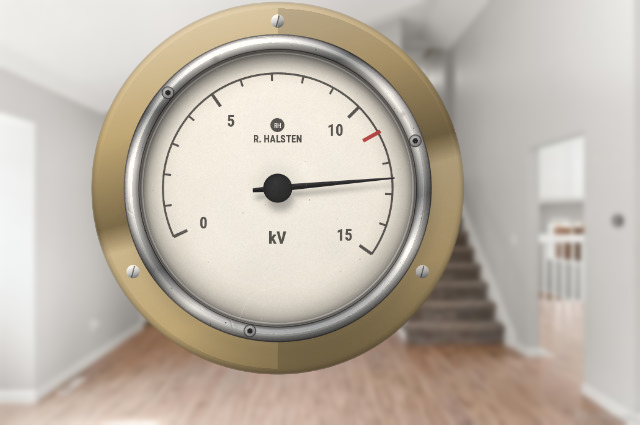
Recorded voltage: 12.5 kV
